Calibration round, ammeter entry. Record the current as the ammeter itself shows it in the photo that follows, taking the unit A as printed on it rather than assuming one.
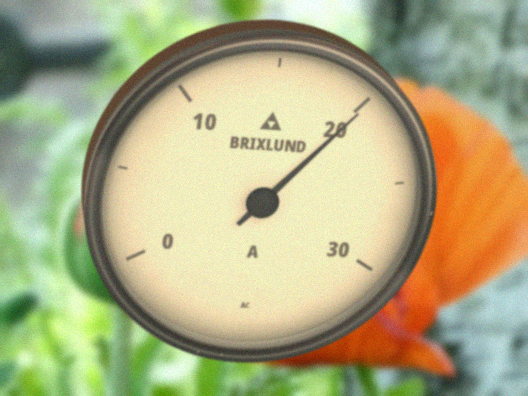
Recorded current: 20 A
